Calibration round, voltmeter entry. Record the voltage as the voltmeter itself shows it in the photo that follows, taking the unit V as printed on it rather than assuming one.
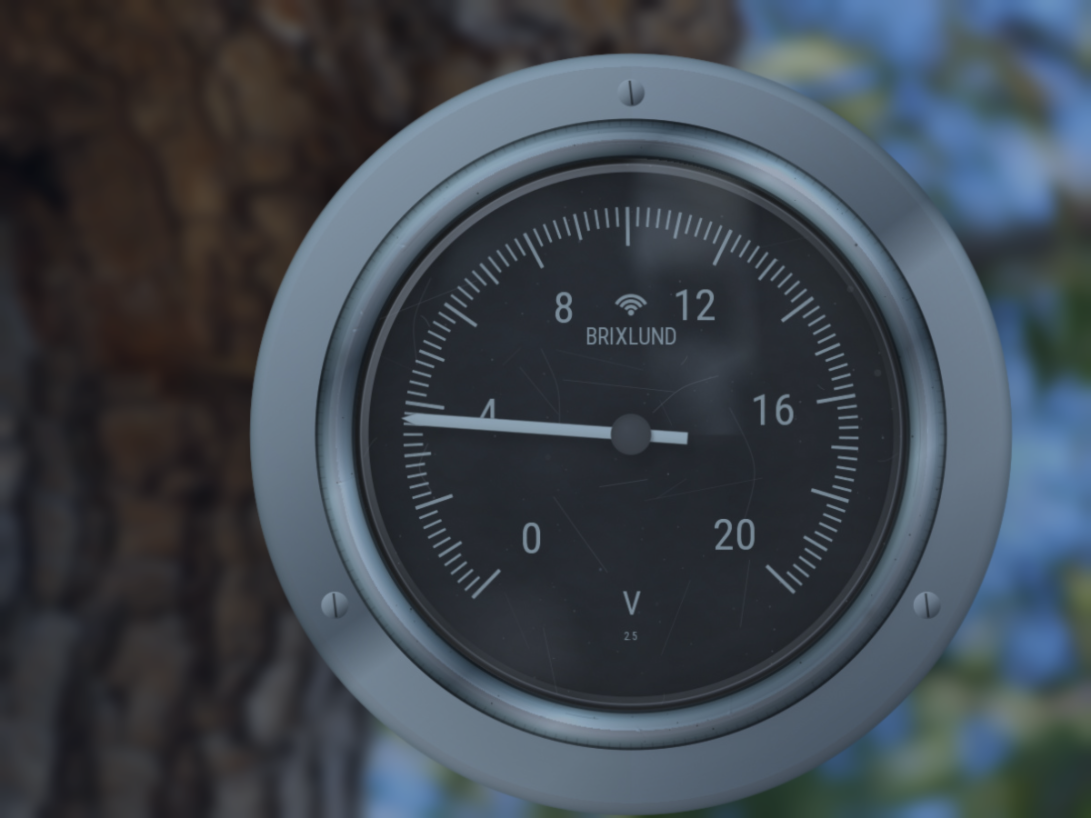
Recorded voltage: 3.7 V
